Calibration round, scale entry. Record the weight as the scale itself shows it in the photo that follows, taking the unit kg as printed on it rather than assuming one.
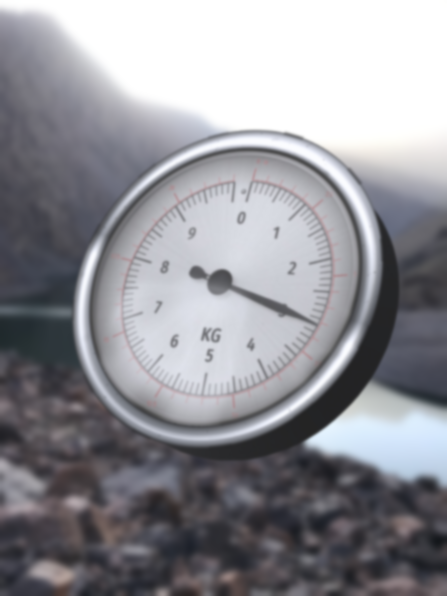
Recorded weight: 3 kg
